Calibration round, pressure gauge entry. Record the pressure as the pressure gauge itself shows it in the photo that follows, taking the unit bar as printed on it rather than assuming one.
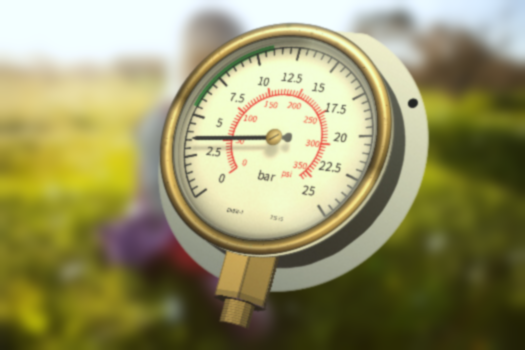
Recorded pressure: 3.5 bar
